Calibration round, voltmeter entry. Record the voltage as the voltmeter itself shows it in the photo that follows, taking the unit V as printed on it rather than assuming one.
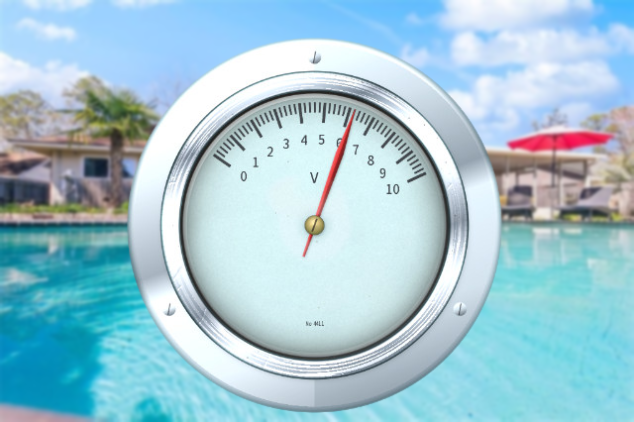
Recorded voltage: 6.2 V
